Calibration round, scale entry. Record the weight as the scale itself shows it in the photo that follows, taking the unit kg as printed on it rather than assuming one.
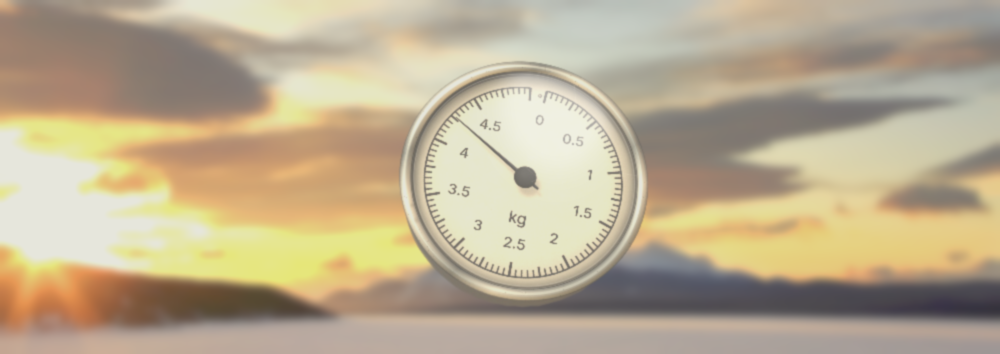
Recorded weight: 4.25 kg
